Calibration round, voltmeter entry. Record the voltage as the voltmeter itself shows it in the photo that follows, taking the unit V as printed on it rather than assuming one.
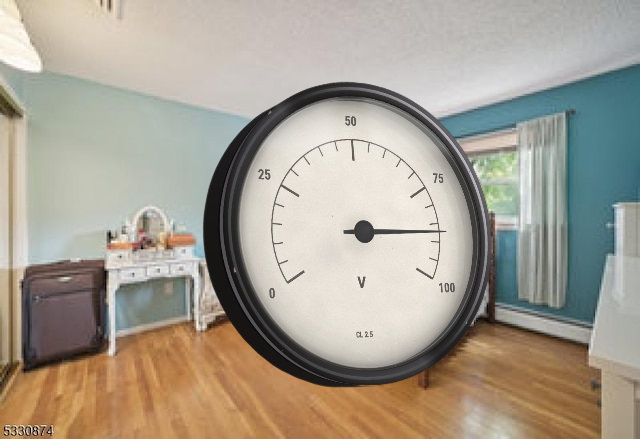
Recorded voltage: 87.5 V
